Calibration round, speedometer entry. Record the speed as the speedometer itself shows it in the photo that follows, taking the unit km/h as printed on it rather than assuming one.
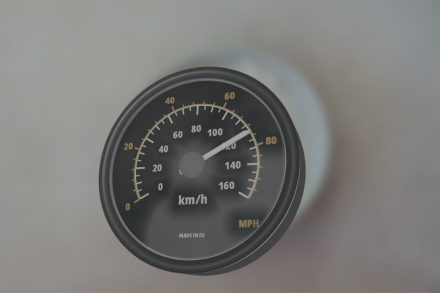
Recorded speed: 120 km/h
